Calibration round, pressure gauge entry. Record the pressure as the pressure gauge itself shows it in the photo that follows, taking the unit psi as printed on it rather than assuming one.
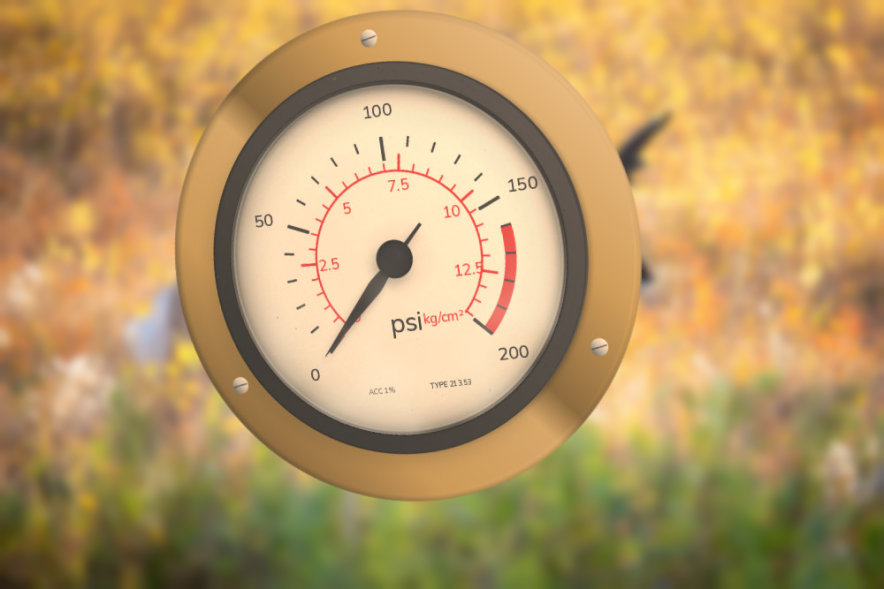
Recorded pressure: 0 psi
